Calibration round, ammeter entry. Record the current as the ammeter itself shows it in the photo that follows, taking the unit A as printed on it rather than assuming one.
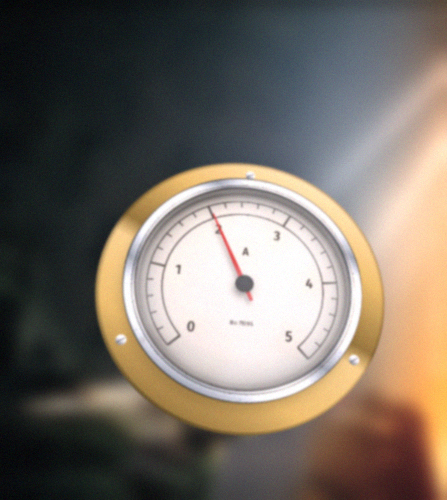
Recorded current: 2 A
